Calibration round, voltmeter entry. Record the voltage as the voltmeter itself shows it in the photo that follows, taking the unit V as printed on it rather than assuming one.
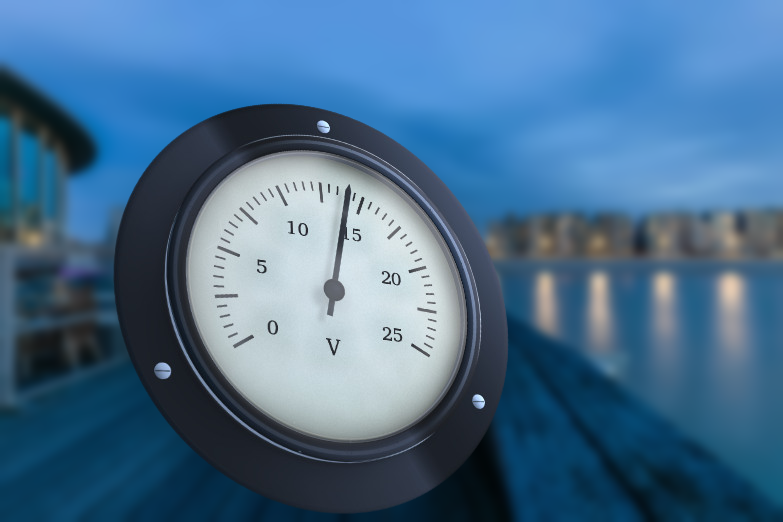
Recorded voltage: 14 V
